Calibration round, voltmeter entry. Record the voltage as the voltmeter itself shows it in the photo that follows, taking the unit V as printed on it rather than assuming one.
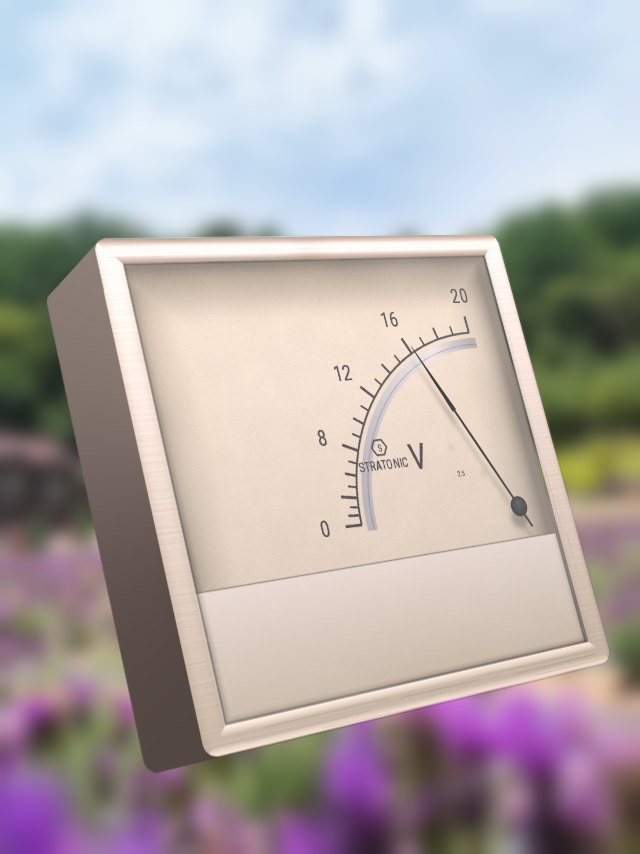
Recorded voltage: 16 V
